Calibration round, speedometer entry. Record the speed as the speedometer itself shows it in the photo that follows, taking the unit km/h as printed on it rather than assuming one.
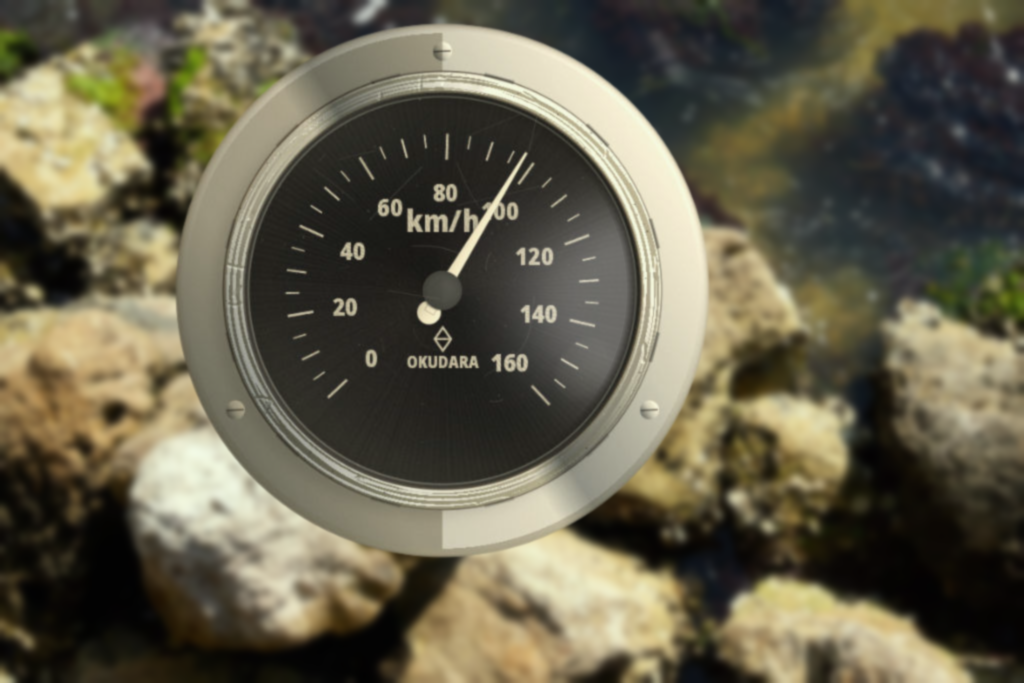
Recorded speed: 97.5 km/h
